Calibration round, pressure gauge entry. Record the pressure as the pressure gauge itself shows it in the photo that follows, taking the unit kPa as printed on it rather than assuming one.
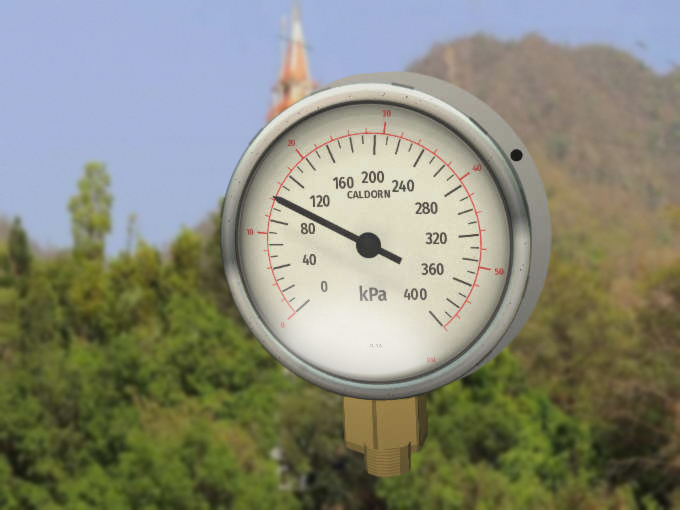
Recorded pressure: 100 kPa
